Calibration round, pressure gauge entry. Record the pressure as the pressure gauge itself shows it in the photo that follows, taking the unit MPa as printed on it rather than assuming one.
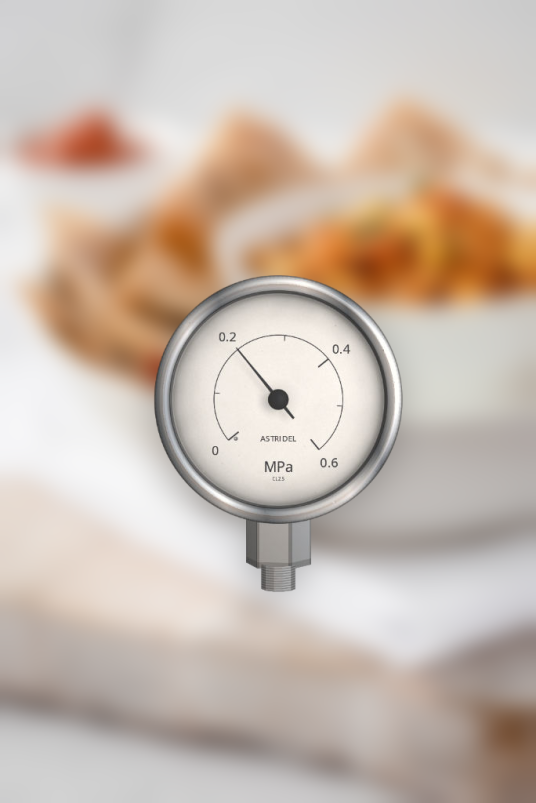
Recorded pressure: 0.2 MPa
